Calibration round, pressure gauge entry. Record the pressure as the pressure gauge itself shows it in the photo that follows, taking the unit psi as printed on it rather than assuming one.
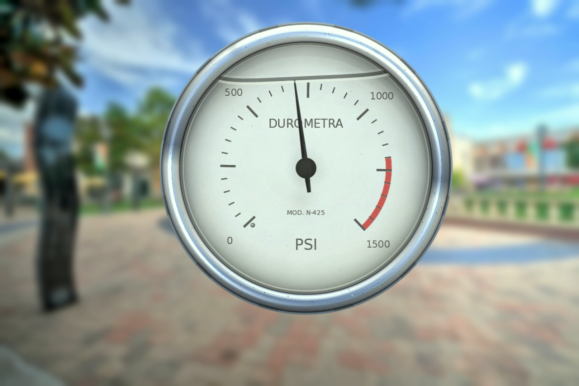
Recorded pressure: 700 psi
